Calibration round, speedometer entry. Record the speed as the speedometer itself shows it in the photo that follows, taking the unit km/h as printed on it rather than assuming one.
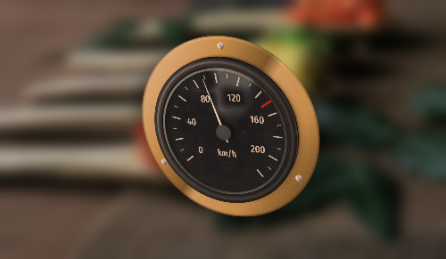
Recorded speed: 90 km/h
